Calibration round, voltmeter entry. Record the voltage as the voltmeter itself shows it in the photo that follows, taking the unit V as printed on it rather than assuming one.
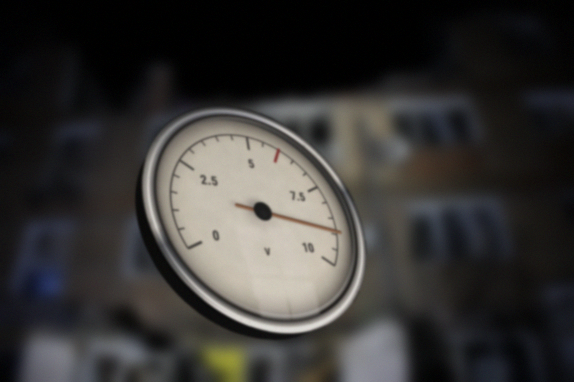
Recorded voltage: 9 V
